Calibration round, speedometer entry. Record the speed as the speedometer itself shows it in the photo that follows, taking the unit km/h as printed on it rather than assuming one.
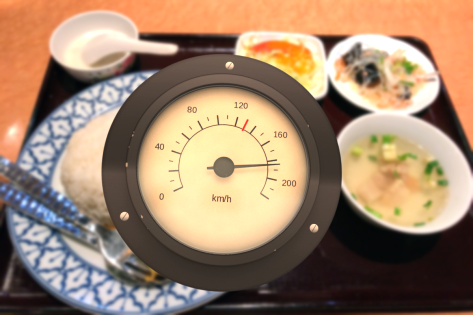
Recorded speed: 185 km/h
